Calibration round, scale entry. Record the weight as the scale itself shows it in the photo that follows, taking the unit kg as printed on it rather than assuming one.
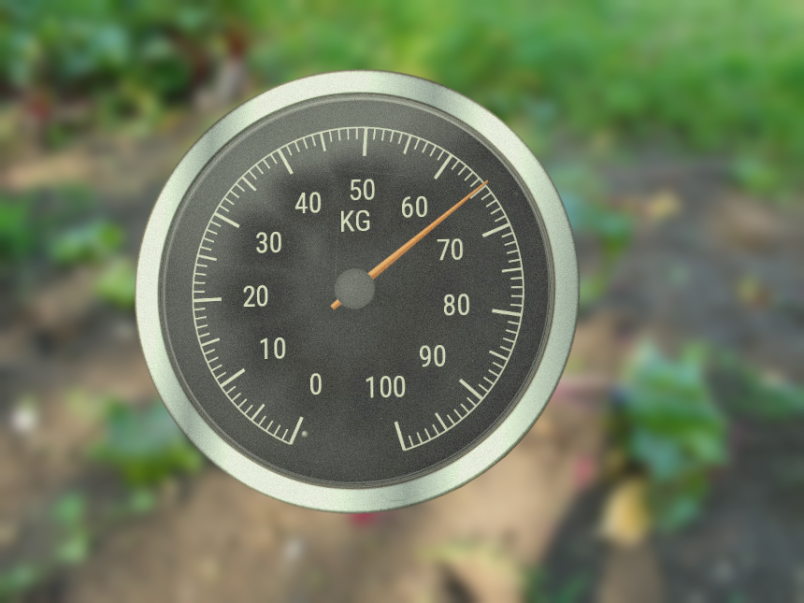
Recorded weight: 65 kg
